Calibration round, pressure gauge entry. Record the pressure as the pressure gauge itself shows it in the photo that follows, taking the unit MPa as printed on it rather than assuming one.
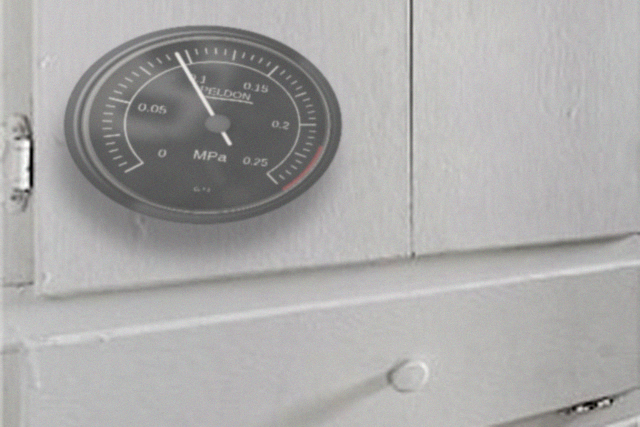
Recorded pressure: 0.095 MPa
